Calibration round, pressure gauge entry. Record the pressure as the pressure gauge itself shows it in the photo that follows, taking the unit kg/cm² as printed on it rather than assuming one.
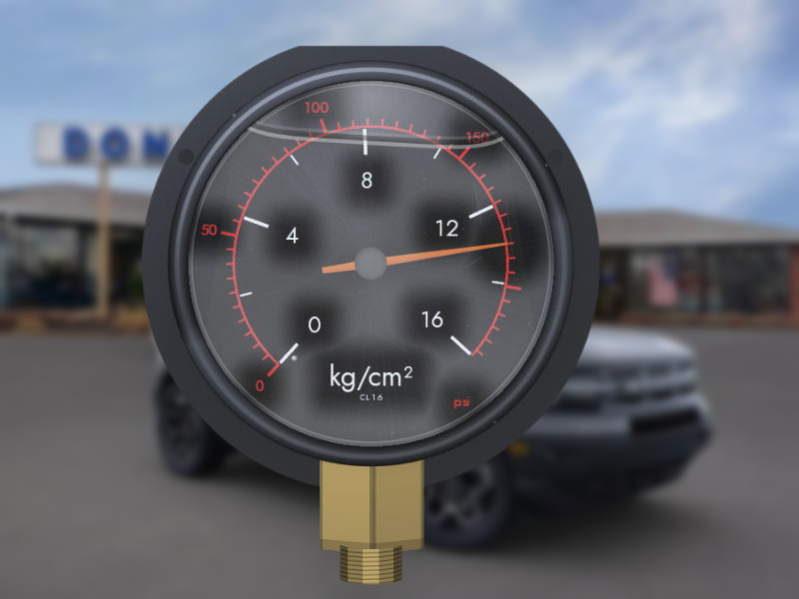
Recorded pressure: 13 kg/cm²
